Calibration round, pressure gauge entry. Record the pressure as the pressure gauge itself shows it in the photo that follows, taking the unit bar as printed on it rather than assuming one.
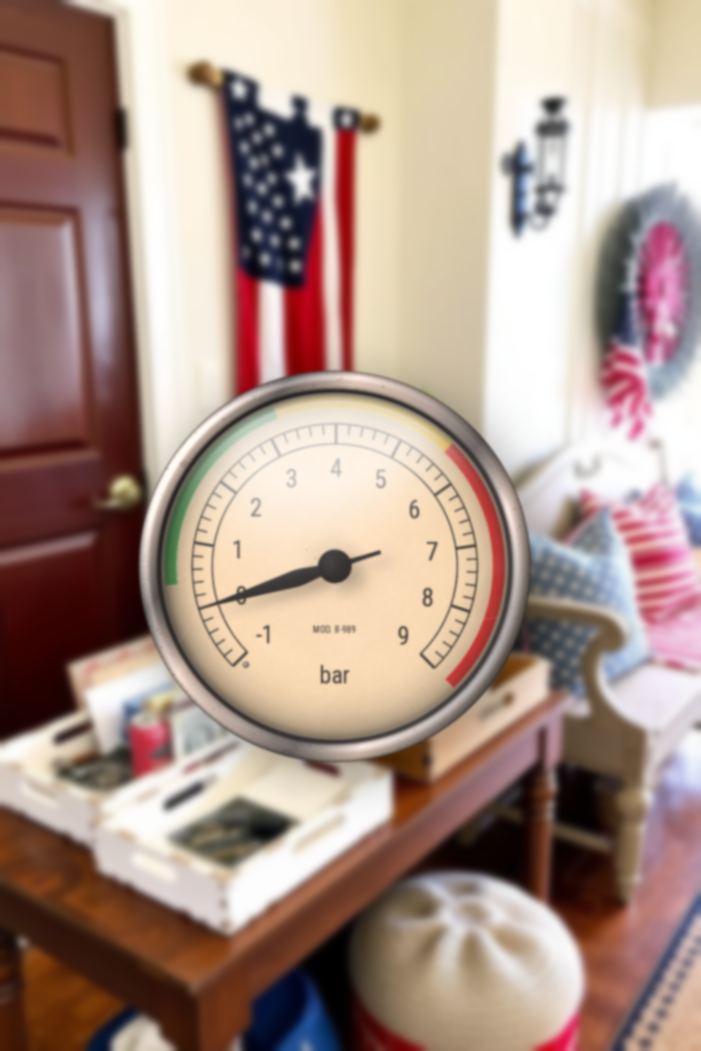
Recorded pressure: 0 bar
